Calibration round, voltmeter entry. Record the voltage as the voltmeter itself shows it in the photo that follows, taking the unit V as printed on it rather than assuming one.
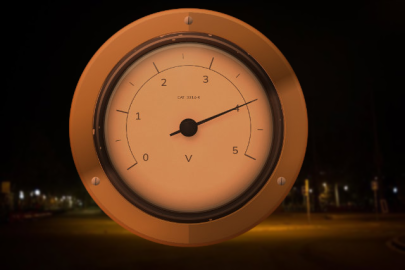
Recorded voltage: 4 V
